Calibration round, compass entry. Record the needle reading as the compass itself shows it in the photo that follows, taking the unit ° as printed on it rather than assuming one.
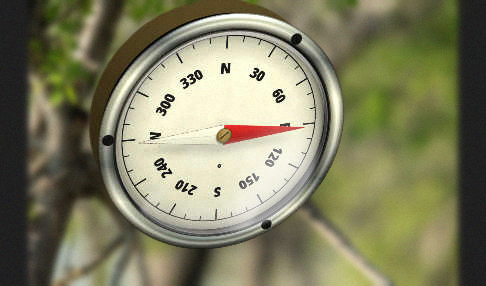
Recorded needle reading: 90 °
